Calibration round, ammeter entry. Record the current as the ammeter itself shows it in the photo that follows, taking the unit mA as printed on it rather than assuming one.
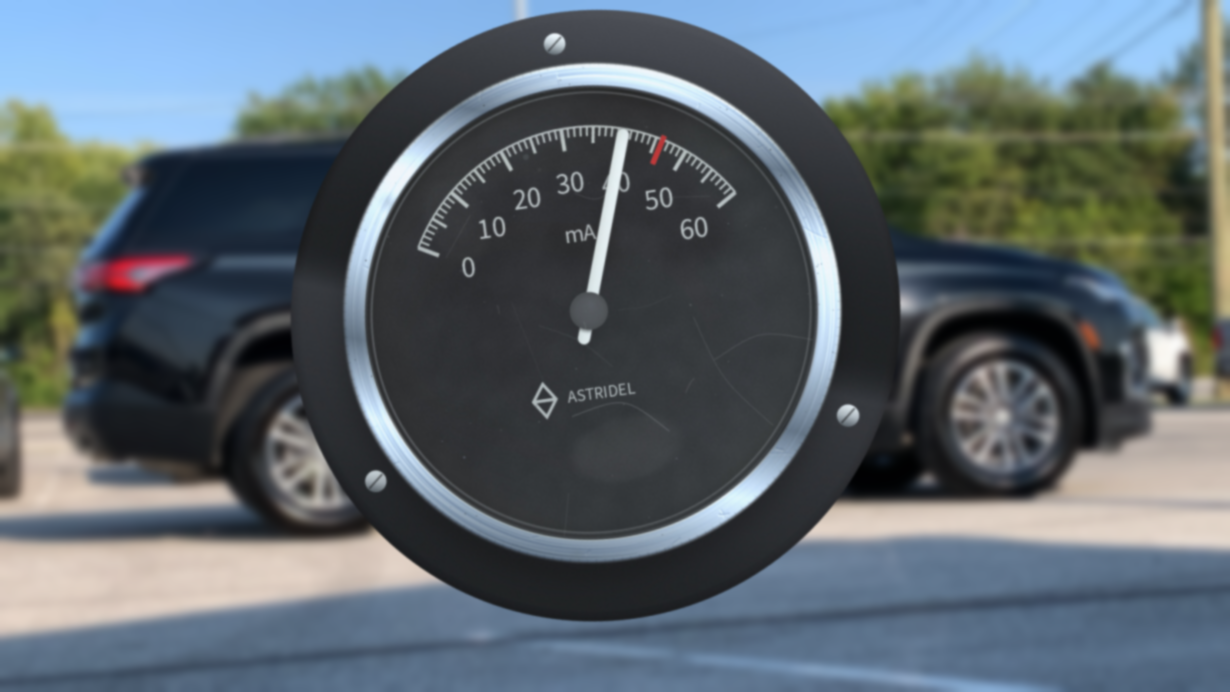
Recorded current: 40 mA
